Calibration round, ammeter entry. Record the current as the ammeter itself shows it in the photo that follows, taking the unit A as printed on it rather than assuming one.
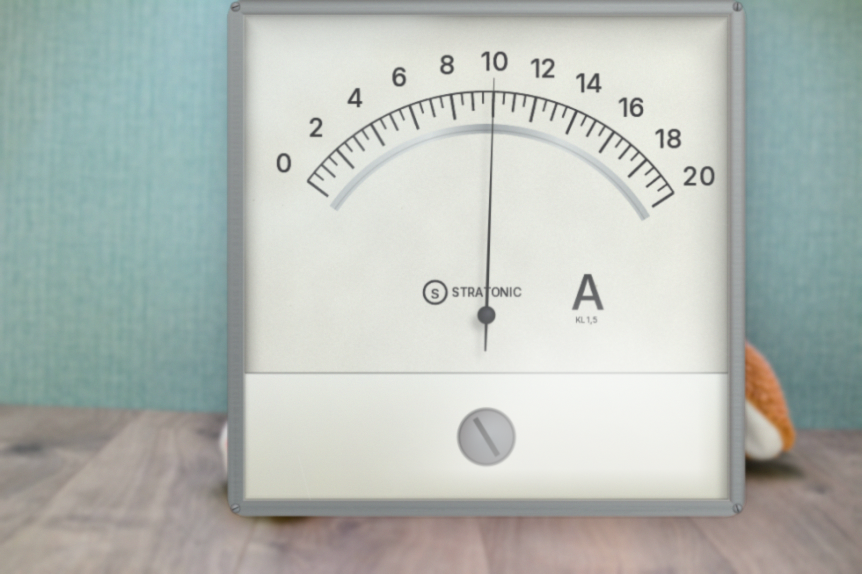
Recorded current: 10 A
